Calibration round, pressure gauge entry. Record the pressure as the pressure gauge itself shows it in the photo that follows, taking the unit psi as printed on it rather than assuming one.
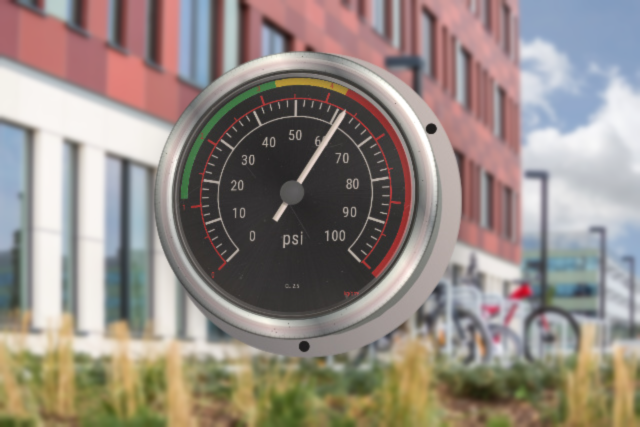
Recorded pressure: 62 psi
